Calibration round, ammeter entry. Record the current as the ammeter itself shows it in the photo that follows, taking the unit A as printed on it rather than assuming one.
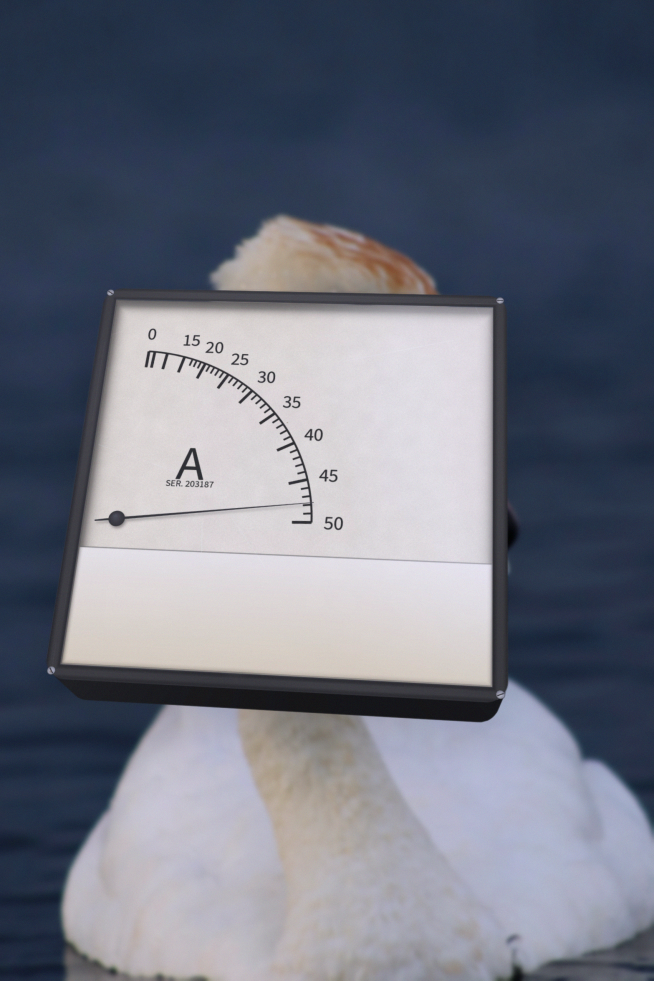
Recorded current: 48 A
